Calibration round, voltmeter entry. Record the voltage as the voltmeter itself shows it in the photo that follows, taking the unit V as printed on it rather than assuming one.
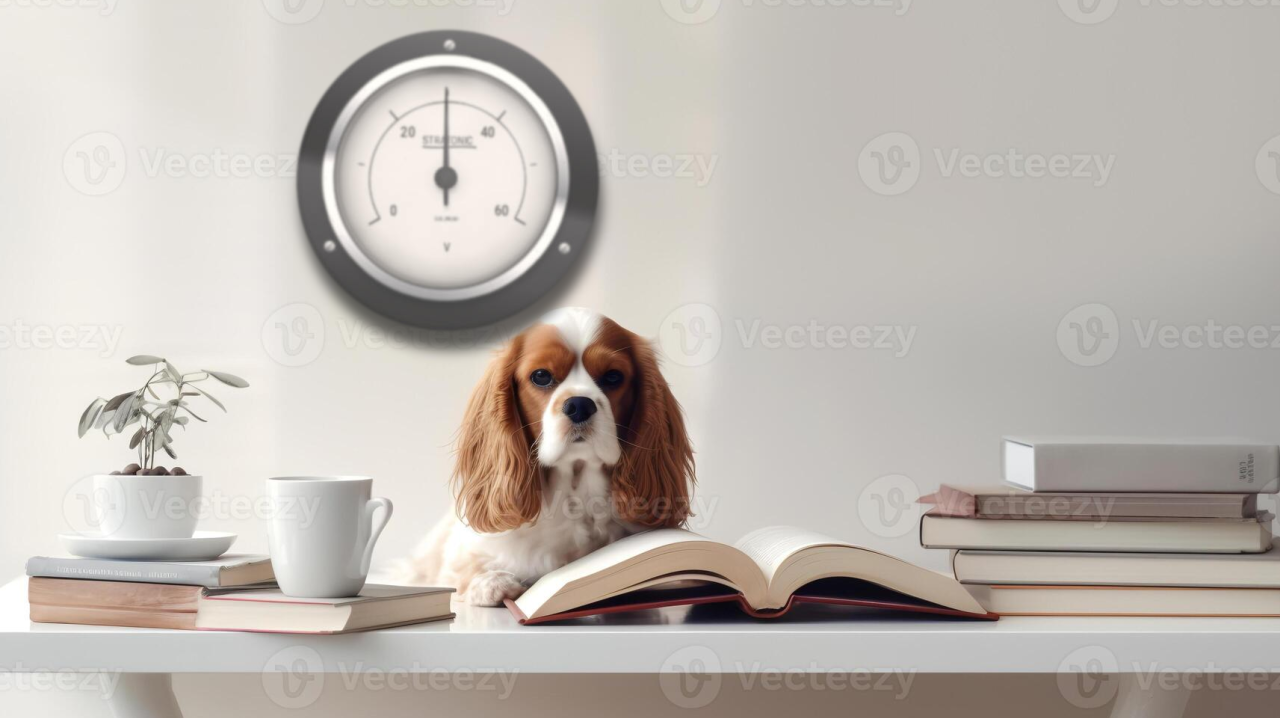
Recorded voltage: 30 V
